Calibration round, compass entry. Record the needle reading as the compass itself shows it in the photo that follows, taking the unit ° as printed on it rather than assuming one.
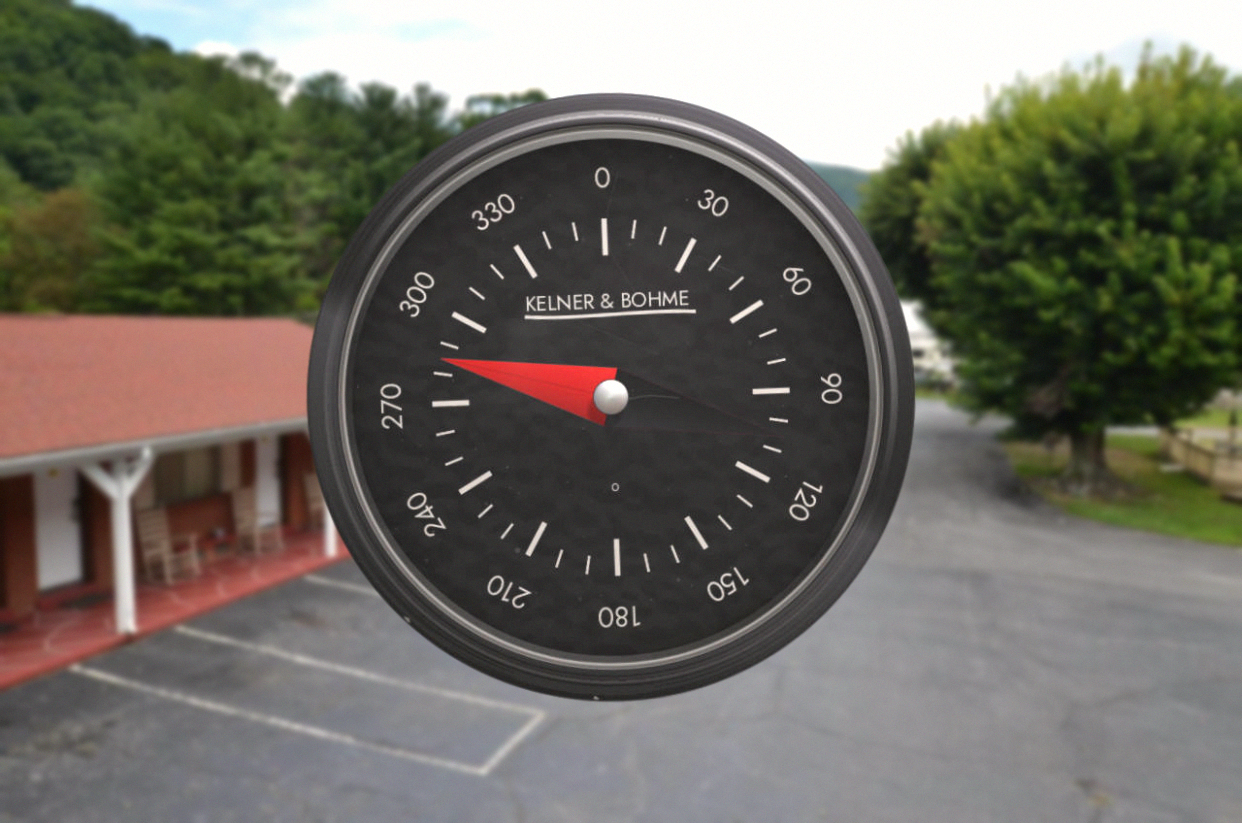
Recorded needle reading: 285 °
